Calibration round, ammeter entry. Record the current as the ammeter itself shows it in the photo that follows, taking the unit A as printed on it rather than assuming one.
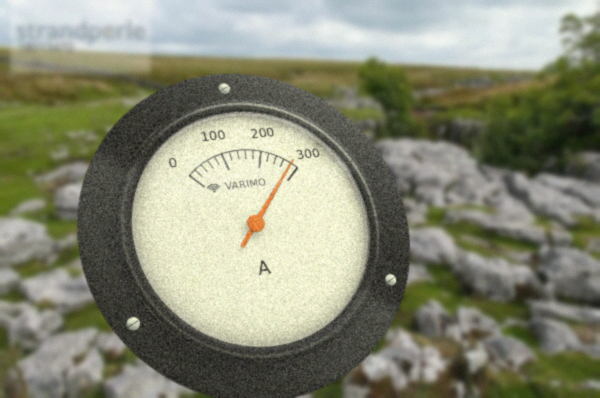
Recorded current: 280 A
